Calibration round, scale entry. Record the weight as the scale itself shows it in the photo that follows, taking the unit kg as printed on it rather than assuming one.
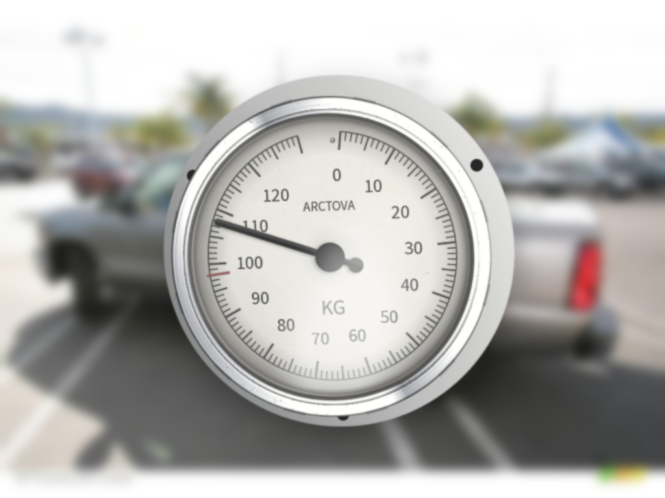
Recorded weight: 108 kg
